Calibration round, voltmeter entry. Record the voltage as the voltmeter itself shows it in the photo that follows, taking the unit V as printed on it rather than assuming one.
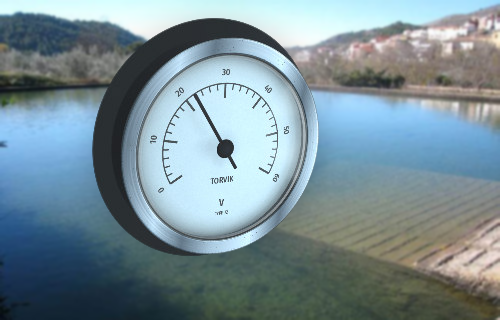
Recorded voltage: 22 V
